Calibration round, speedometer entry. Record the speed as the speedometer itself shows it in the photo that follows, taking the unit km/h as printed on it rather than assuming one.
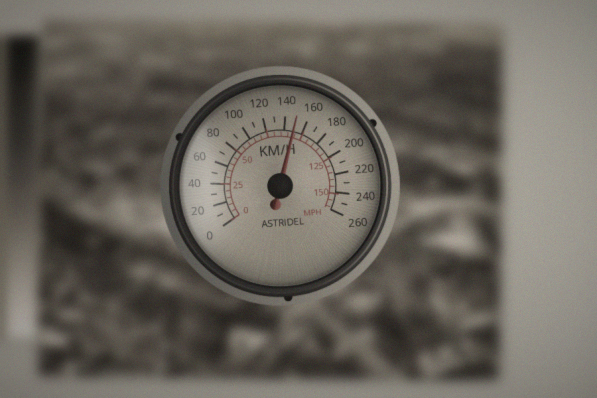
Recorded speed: 150 km/h
